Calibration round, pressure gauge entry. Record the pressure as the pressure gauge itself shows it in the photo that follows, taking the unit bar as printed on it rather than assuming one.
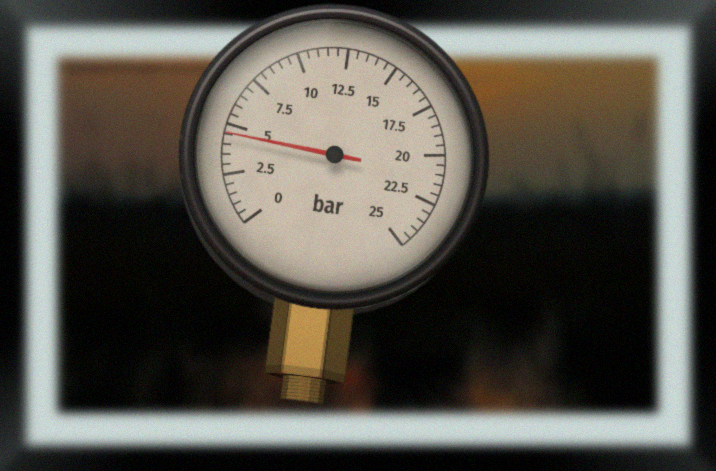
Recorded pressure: 4.5 bar
